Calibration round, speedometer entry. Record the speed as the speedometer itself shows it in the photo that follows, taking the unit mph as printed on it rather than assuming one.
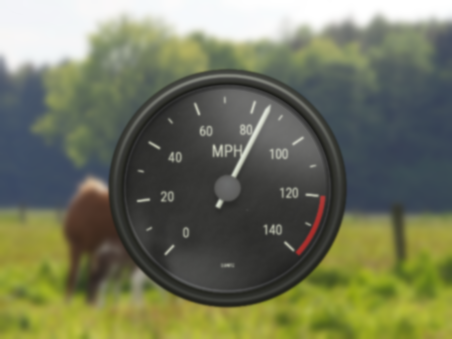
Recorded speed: 85 mph
